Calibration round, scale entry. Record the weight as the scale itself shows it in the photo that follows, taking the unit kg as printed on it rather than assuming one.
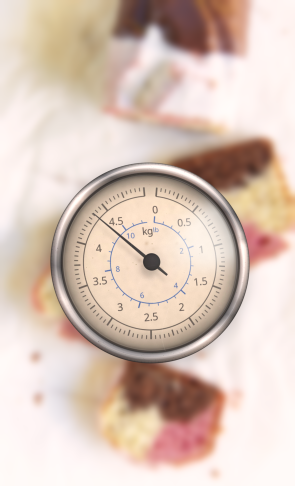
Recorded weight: 4.35 kg
